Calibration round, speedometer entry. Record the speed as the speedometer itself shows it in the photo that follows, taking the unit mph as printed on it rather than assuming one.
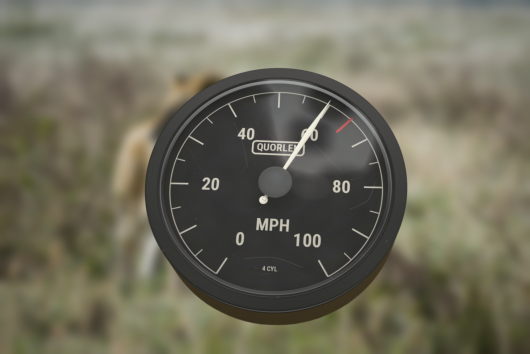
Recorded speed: 60 mph
